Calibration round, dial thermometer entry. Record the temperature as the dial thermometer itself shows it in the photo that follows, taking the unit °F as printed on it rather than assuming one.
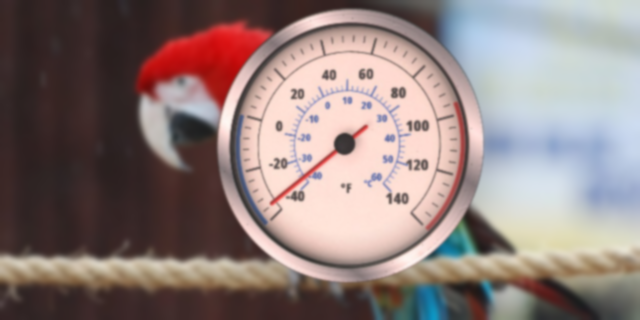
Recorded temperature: -36 °F
